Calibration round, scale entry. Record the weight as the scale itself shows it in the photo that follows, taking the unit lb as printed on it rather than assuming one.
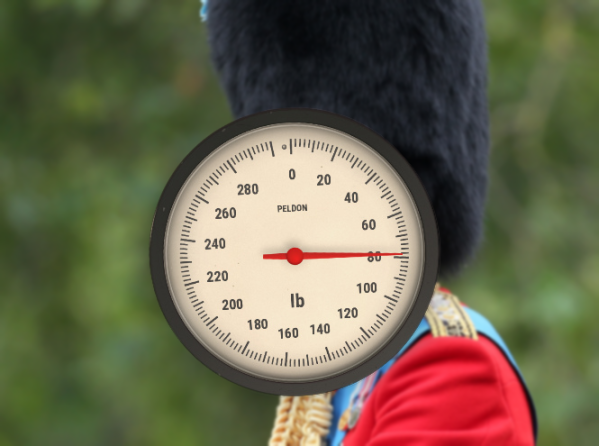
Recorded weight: 78 lb
